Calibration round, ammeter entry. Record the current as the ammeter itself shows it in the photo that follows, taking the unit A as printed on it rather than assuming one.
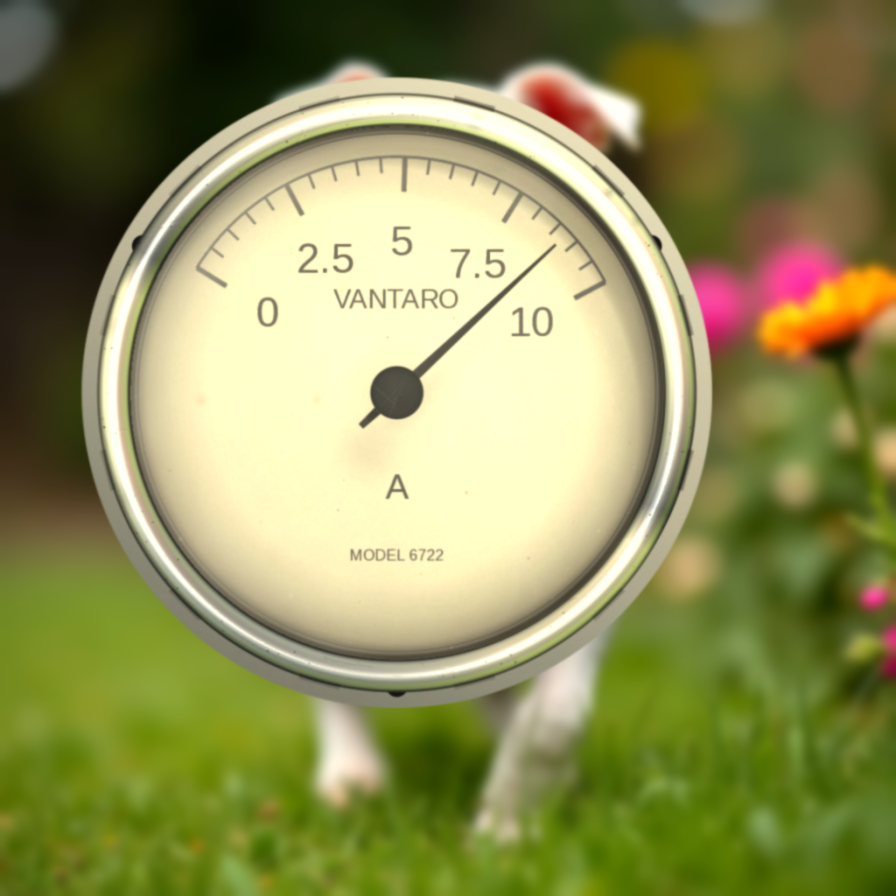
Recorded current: 8.75 A
